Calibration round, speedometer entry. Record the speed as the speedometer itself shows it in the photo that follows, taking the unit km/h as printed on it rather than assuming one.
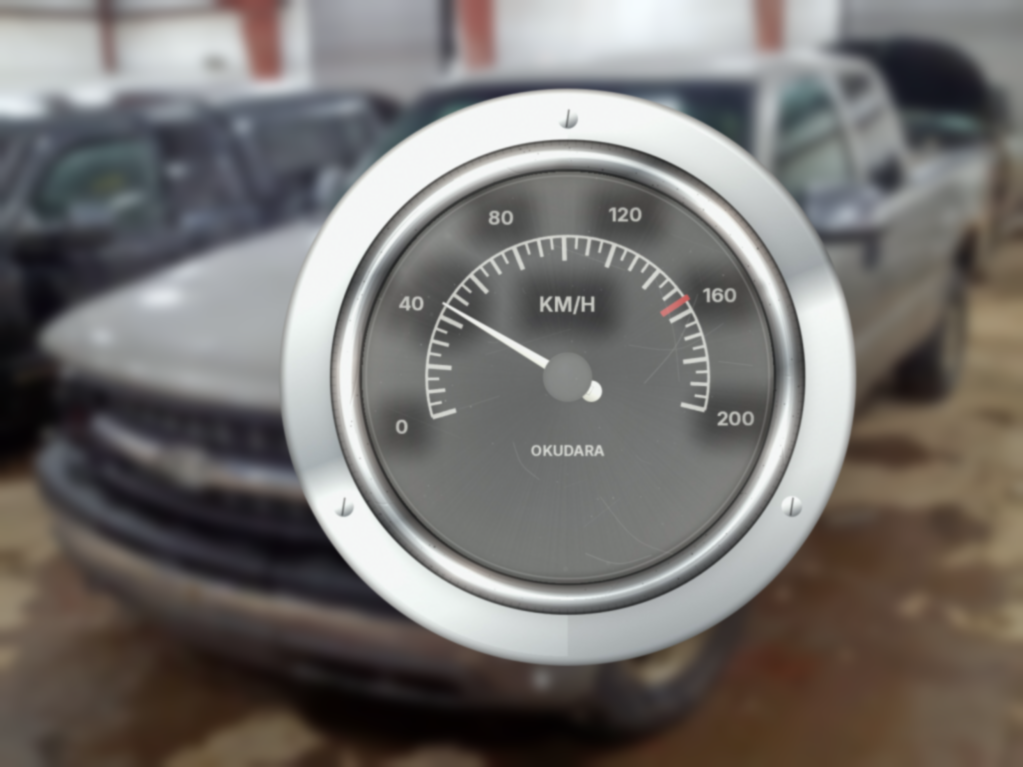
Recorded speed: 45 km/h
